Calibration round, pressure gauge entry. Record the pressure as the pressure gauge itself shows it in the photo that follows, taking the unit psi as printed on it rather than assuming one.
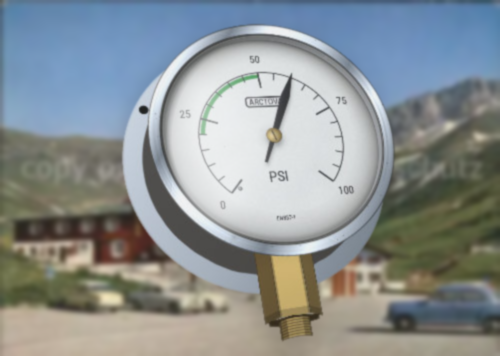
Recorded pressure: 60 psi
